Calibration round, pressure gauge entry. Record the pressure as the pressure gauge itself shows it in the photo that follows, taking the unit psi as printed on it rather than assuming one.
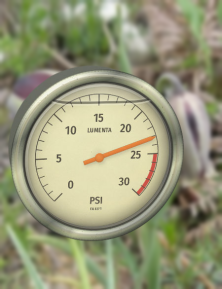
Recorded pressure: 23 psi
